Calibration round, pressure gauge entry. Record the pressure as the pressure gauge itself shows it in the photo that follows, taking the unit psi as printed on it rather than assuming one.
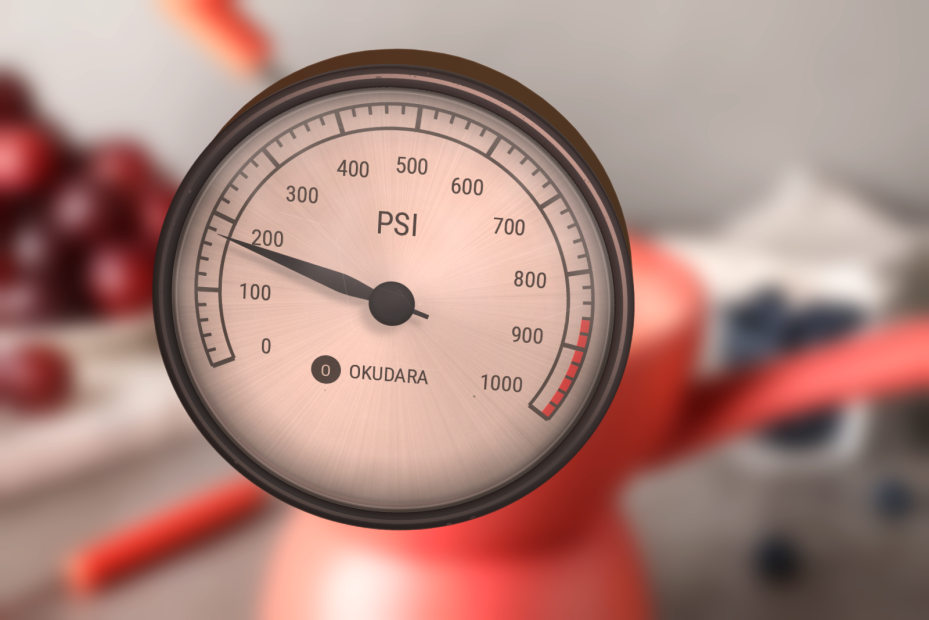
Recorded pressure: 180 psi
